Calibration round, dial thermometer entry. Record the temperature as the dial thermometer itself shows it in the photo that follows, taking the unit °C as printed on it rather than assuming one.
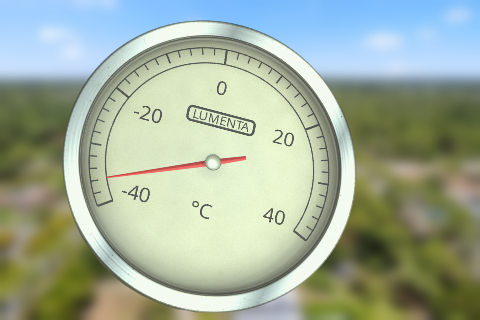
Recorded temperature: -36 °C
